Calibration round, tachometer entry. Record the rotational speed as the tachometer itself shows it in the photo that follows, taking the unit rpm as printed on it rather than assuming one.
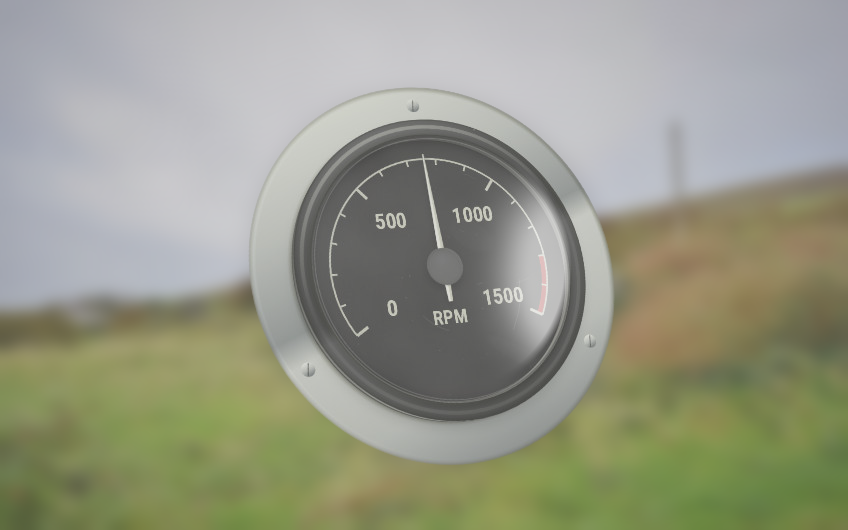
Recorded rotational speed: 750 rpm
